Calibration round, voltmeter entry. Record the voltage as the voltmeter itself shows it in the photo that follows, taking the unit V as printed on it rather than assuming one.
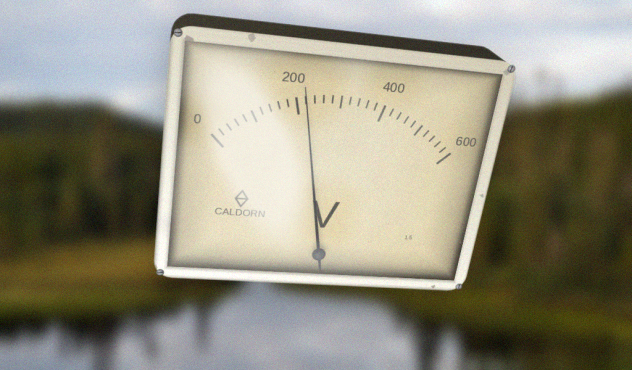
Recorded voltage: 220 V
